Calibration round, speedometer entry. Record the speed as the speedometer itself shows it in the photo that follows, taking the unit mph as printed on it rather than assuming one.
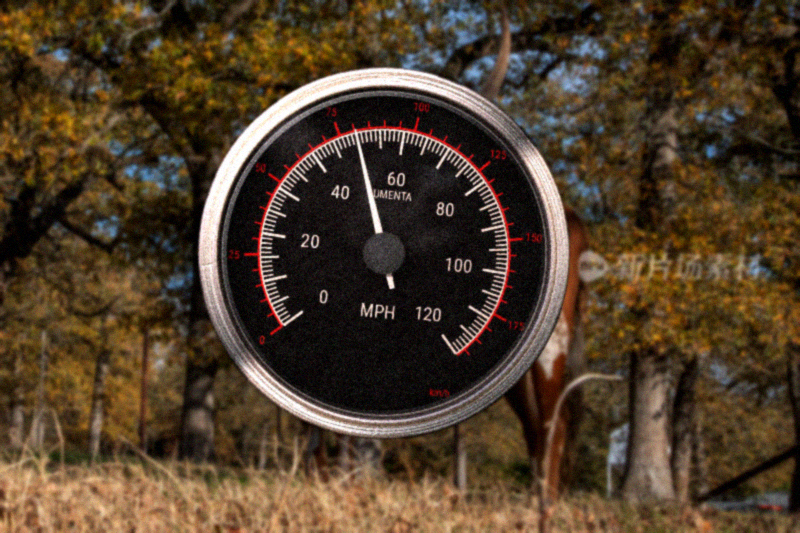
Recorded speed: 50 mph
